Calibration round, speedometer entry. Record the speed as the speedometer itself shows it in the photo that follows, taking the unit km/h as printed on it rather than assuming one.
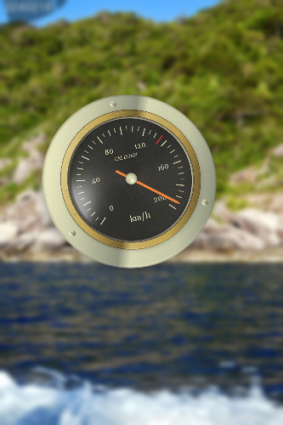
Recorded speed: 195 km/h
